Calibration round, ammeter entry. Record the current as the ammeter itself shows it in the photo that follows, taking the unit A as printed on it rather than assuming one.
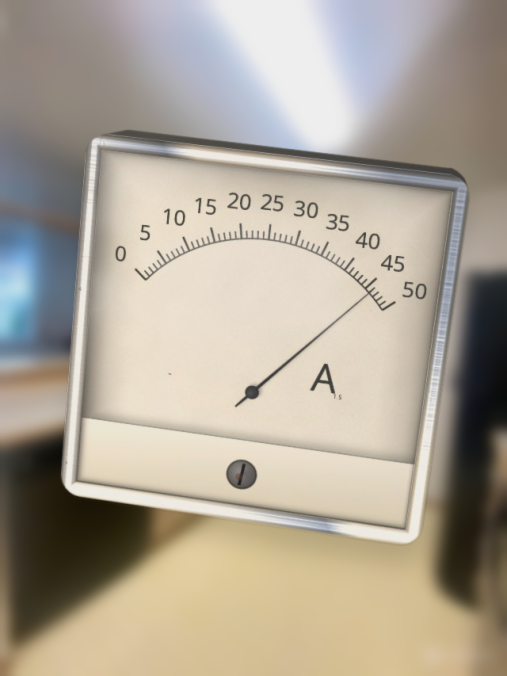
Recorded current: 46 A
